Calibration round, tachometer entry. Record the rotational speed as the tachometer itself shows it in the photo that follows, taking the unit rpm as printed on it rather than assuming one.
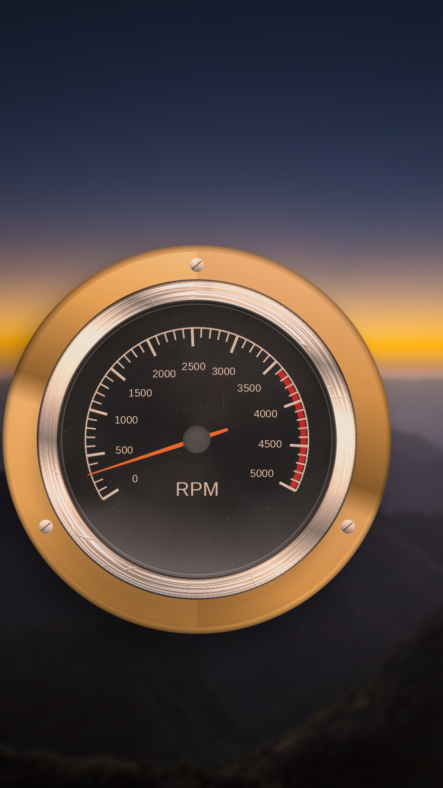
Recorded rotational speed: 300 rpm
